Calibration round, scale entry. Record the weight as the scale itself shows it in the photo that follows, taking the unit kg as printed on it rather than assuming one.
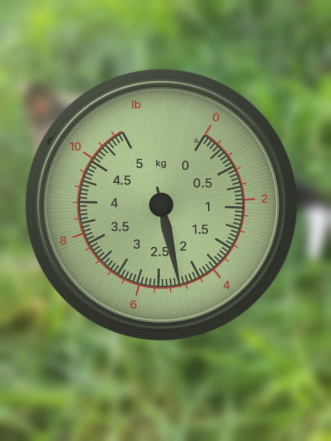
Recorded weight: 2.25 kg
